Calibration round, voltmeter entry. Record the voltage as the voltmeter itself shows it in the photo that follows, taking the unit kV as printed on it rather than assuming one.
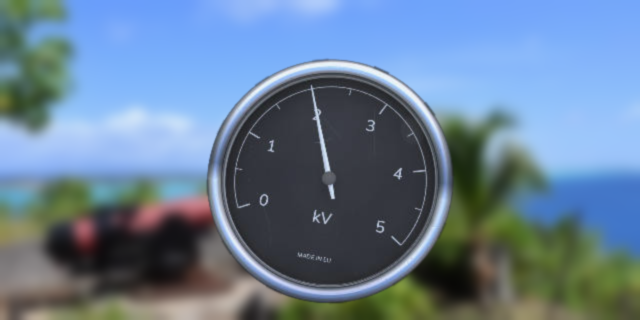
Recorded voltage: 2 kV
